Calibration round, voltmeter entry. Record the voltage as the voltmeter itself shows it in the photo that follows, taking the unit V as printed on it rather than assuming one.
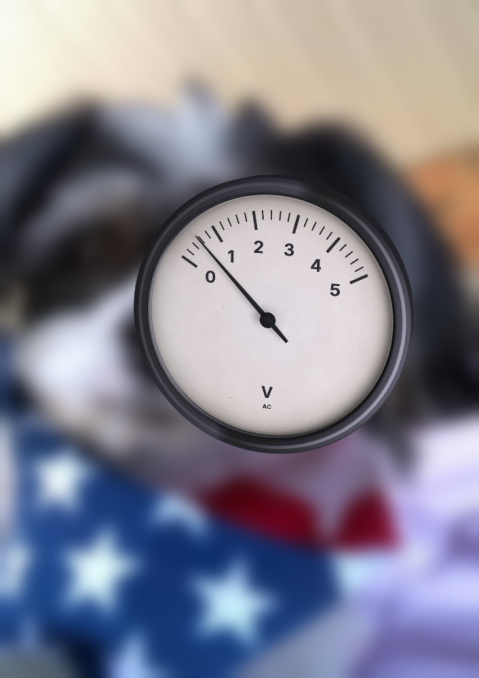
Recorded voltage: 0.6 V
